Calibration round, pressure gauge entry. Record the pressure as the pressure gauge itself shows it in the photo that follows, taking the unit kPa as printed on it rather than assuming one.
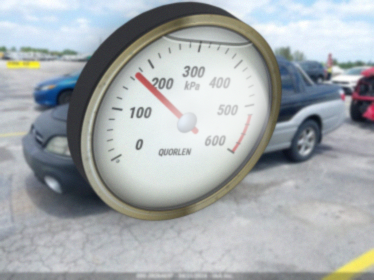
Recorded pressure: 170 kPa
